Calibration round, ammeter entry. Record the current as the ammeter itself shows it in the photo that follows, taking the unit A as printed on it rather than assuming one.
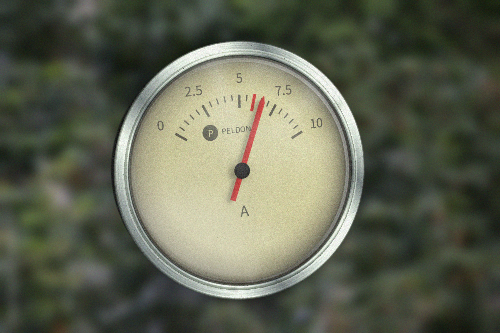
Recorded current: 6.5 A
